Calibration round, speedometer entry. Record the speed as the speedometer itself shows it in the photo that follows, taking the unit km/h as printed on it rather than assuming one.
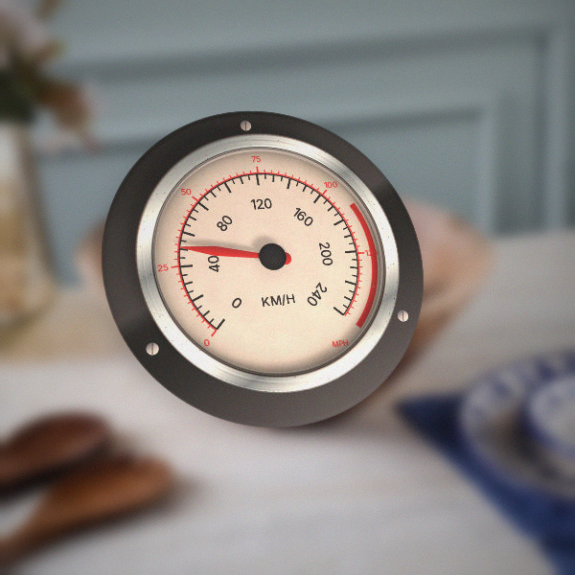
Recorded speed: 50 km/h
